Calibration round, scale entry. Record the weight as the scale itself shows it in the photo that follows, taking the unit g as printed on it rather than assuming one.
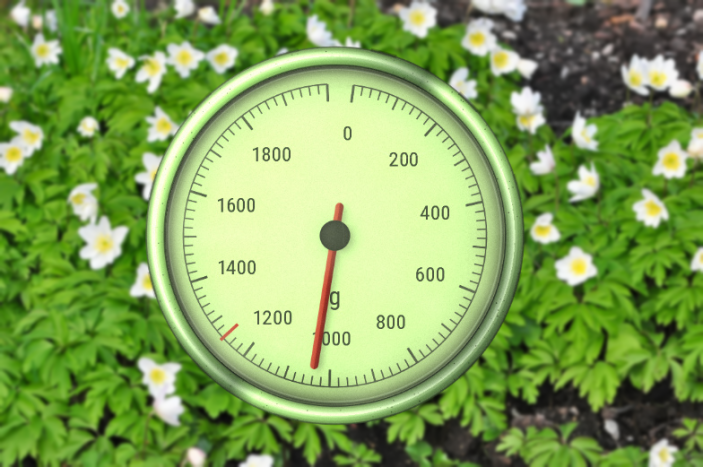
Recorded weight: 1040 g
